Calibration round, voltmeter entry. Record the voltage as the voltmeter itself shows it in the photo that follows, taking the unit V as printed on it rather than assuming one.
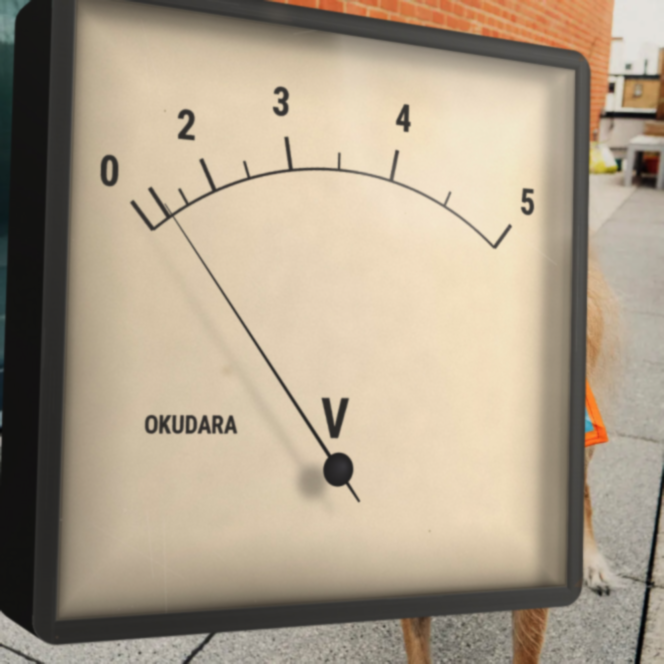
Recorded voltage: 1 V
